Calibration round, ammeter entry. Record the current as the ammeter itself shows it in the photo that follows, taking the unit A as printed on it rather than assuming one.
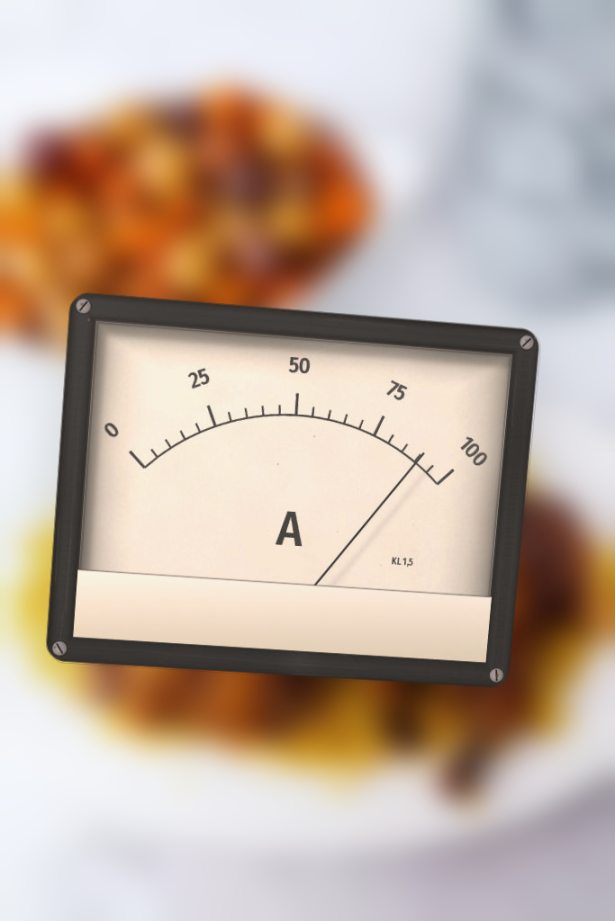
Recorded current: 90 A
